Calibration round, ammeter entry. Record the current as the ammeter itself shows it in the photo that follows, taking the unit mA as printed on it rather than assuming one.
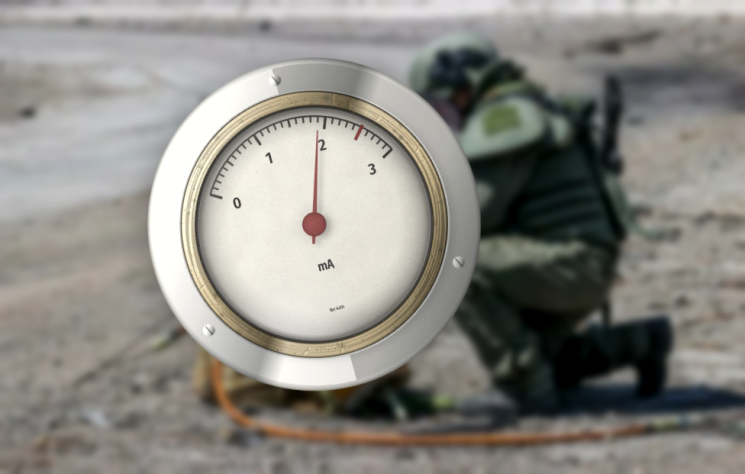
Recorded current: 1.9 mA
